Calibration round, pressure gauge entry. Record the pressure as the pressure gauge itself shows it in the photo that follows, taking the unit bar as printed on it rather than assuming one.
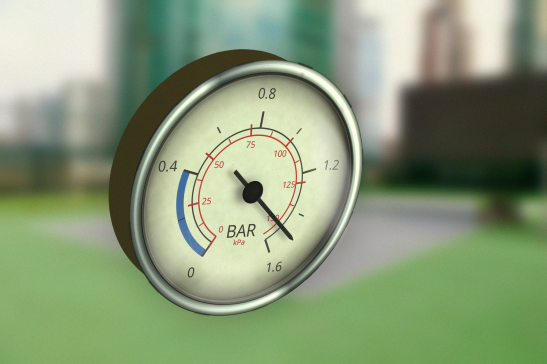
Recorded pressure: 1.5 bar
